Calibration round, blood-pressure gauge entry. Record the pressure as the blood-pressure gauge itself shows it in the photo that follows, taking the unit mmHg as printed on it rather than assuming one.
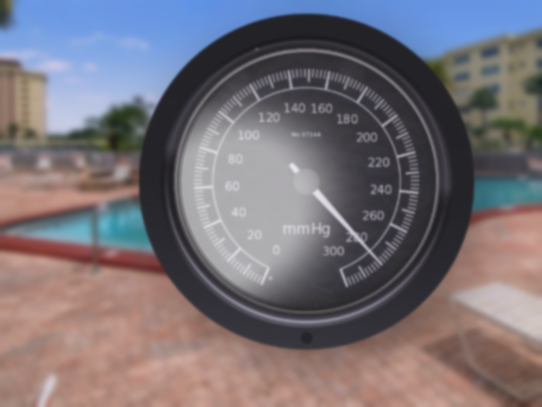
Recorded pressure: 280 mmHg
